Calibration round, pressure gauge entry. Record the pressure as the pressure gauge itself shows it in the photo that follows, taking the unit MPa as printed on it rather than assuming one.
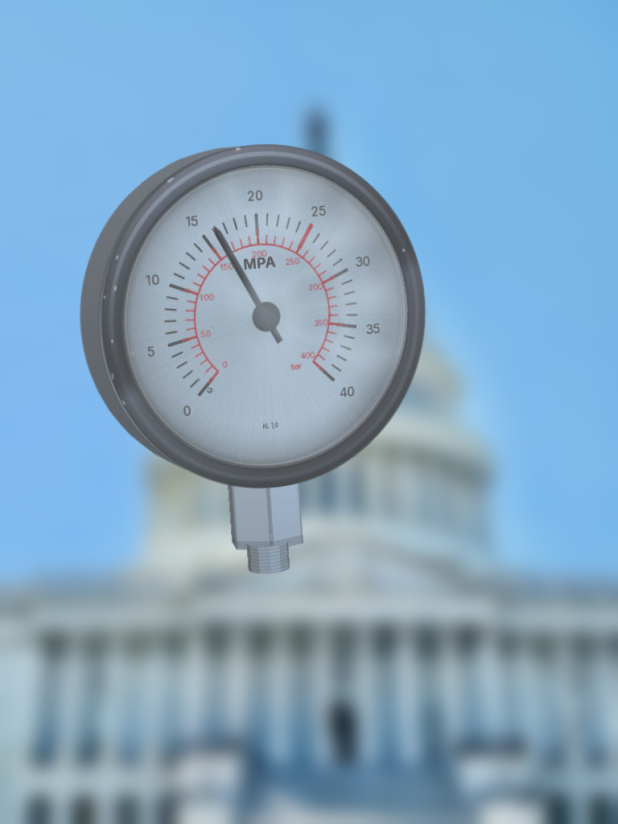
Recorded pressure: 16 MPa
